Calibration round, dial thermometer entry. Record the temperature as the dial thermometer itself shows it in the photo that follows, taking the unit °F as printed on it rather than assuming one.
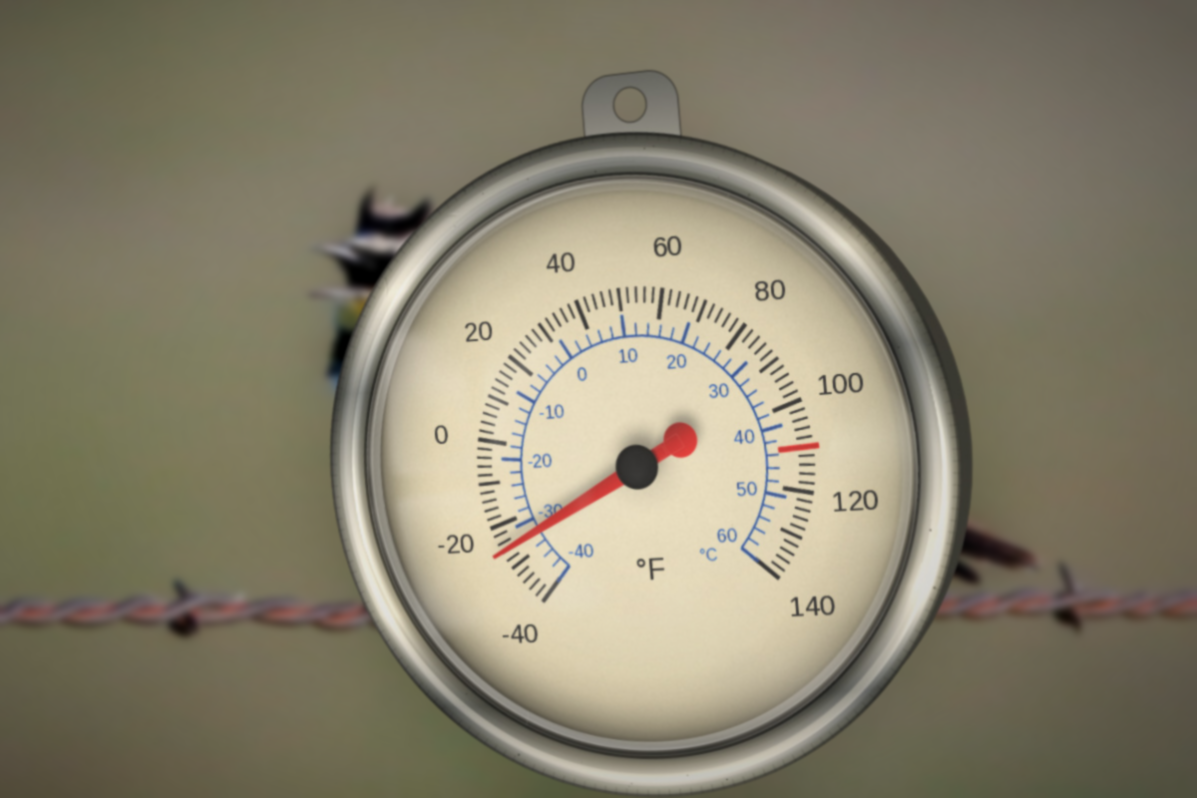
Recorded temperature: -26 °F
